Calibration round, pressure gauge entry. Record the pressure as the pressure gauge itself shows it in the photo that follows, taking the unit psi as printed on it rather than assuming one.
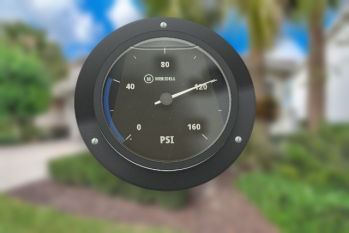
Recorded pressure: 120 psi
